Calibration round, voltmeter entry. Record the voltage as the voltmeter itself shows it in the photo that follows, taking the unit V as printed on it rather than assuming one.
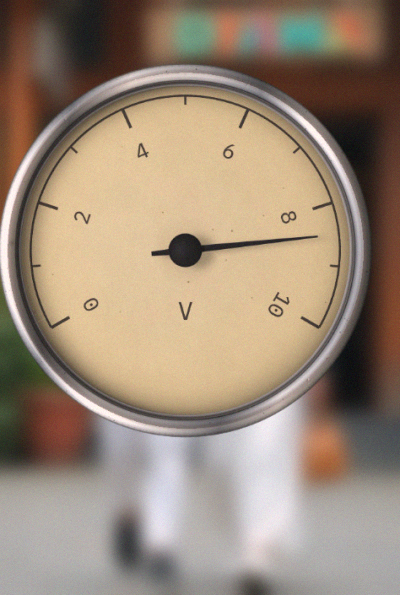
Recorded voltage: 8.5 V
